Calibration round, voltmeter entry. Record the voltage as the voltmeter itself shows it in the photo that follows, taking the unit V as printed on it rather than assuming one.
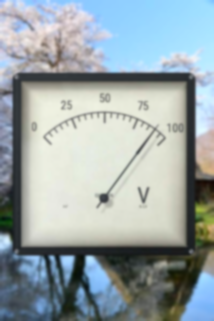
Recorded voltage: 90 V
